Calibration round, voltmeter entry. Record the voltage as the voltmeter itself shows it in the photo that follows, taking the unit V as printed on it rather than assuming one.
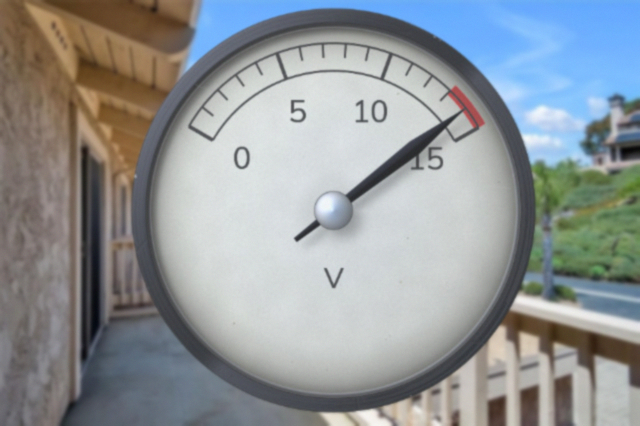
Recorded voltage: 14 V
